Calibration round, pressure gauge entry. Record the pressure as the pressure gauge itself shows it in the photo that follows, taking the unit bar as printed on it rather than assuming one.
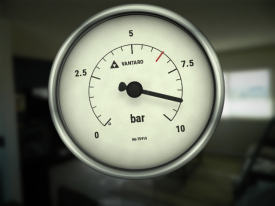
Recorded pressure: 9 bar
